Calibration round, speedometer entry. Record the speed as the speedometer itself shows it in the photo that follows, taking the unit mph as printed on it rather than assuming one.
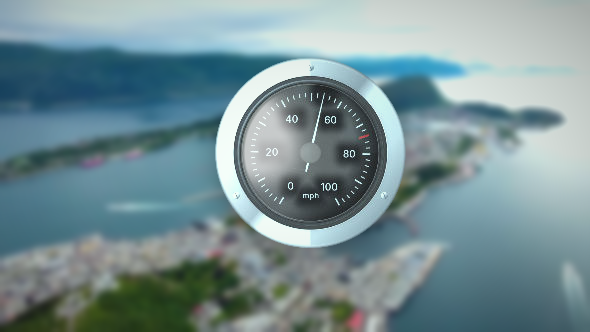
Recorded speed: 54 mph
